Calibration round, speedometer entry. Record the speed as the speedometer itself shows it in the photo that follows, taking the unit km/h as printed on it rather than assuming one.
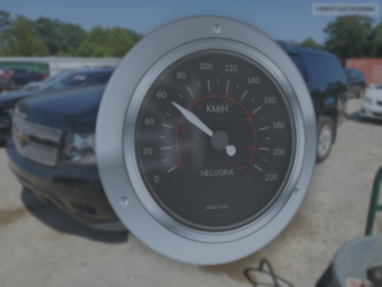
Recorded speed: 60 km/h
